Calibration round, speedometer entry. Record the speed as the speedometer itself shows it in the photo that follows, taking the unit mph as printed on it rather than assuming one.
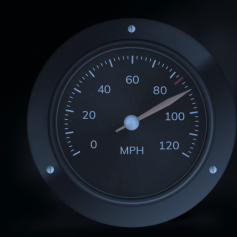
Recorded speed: 90 mph
